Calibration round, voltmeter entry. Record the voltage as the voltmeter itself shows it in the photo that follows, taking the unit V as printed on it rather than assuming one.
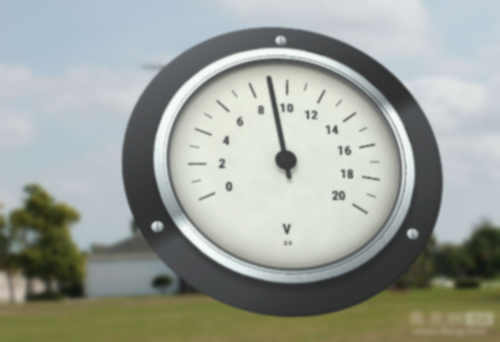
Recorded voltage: 9 V
